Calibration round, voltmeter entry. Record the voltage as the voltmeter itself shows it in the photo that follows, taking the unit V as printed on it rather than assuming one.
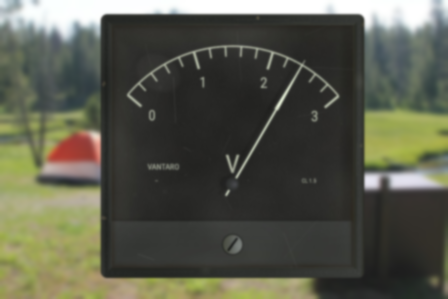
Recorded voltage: 2.4 V
